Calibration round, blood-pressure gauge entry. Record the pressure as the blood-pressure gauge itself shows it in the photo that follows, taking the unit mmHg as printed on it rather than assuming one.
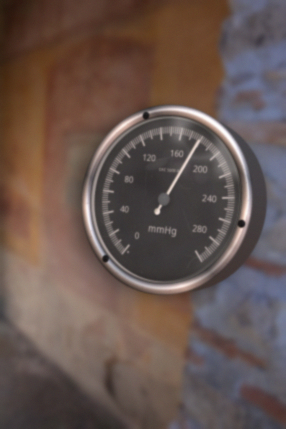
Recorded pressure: 180 mmHg
